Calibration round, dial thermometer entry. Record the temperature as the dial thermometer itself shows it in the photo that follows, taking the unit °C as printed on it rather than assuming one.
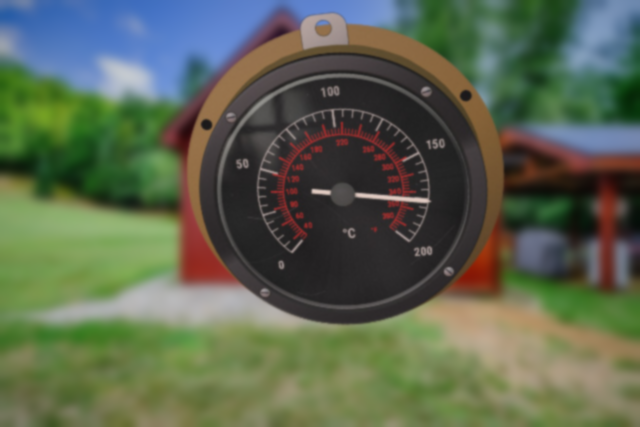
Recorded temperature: 175 °C
